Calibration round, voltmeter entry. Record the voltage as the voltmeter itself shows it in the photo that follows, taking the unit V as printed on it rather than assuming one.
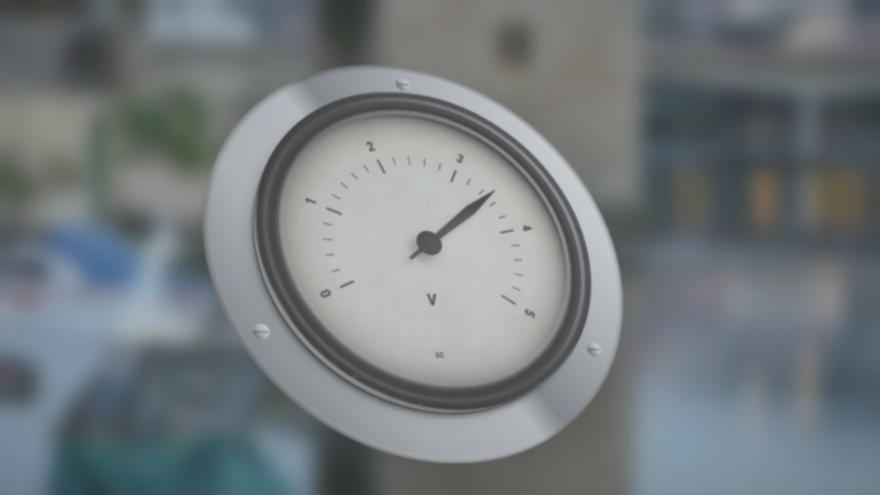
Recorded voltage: 3.5 V
